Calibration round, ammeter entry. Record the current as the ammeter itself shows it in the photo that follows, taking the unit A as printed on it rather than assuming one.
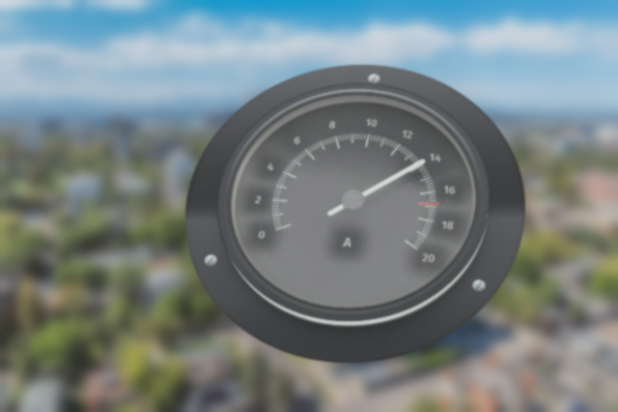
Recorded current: 14 A
